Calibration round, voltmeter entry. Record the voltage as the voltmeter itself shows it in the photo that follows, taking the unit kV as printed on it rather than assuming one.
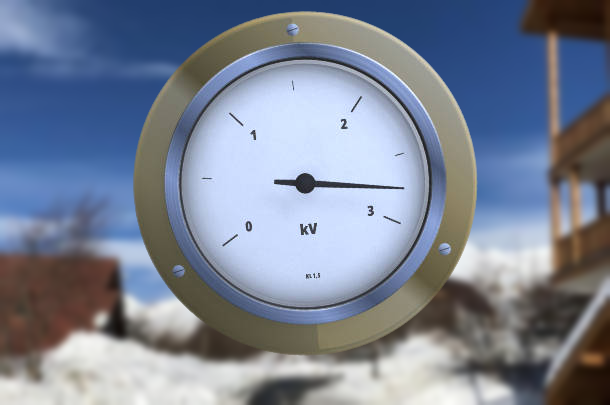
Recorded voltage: 2.75 kV
